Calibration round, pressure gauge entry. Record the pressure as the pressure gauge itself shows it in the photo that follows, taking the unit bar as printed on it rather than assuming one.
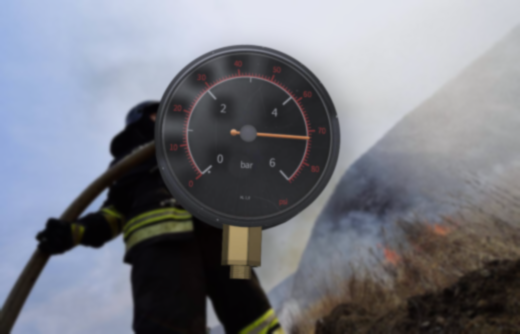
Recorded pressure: 5 bar
